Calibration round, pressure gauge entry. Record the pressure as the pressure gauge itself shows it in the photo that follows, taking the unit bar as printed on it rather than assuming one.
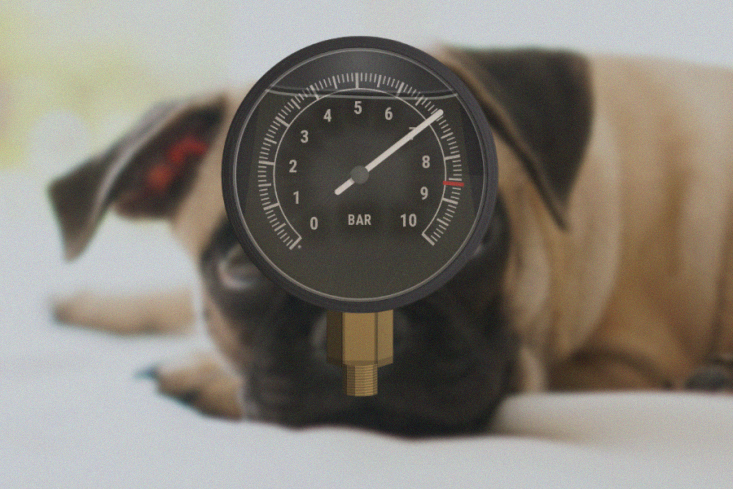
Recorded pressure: 7 bar
